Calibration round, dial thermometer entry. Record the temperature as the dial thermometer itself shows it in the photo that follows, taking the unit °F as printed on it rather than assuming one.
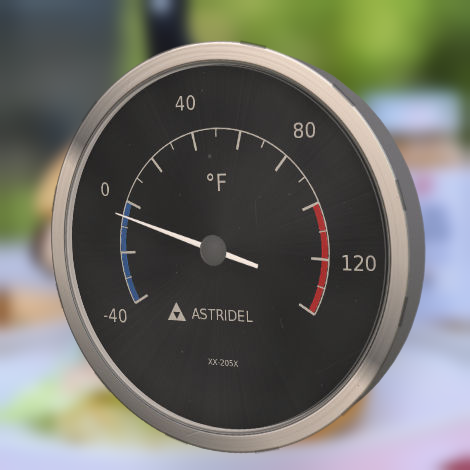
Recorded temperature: -5 °F
